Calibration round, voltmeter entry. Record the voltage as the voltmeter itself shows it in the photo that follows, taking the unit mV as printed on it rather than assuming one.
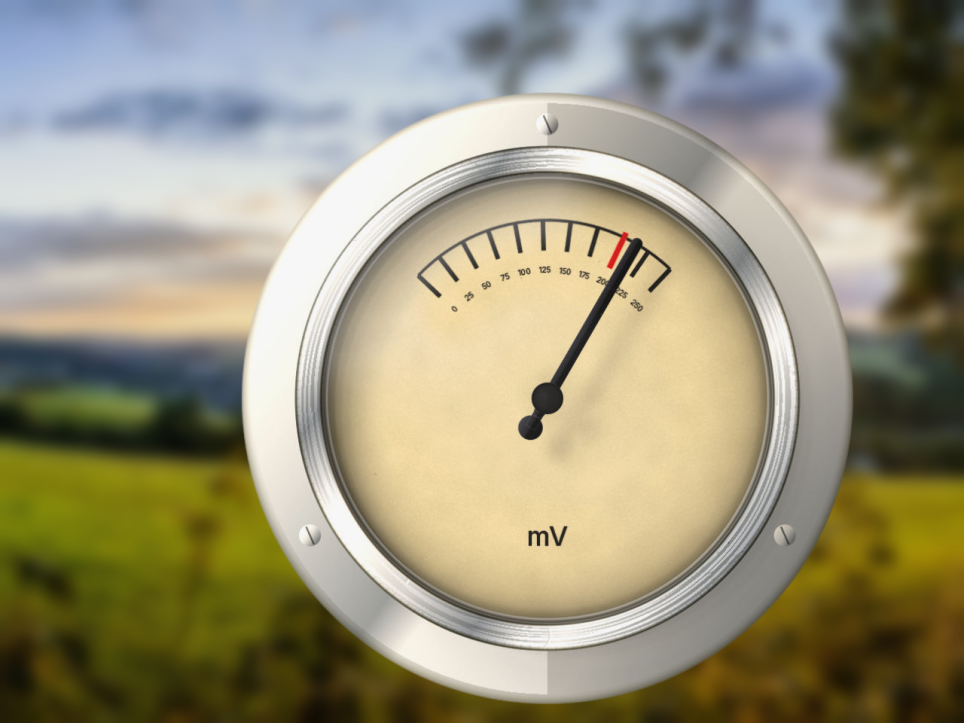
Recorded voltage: 212.5 mV
